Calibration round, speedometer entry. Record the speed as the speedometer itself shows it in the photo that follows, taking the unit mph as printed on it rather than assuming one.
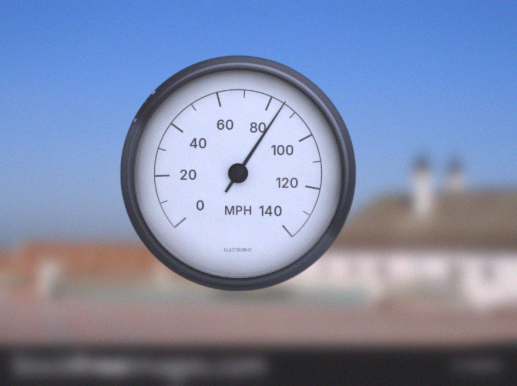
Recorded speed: 85 mph
